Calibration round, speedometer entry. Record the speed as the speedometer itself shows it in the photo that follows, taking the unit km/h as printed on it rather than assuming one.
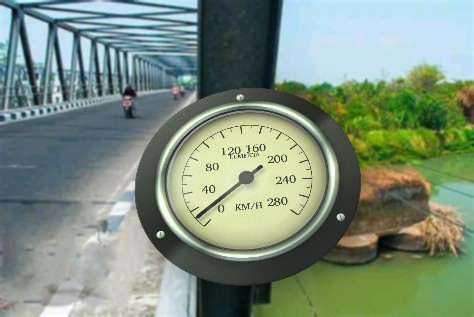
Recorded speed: 10 km/h
